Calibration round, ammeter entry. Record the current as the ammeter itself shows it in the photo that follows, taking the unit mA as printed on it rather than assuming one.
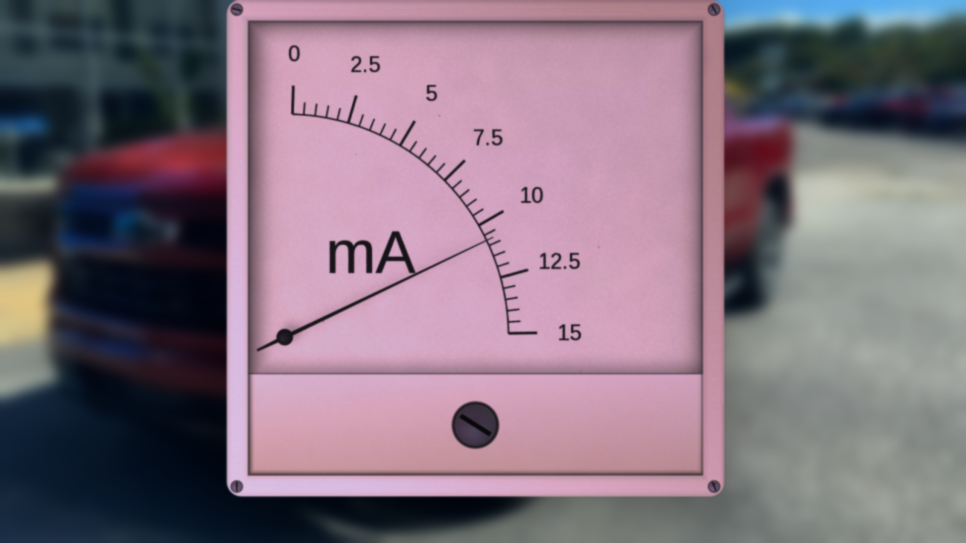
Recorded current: 10.75 mA
